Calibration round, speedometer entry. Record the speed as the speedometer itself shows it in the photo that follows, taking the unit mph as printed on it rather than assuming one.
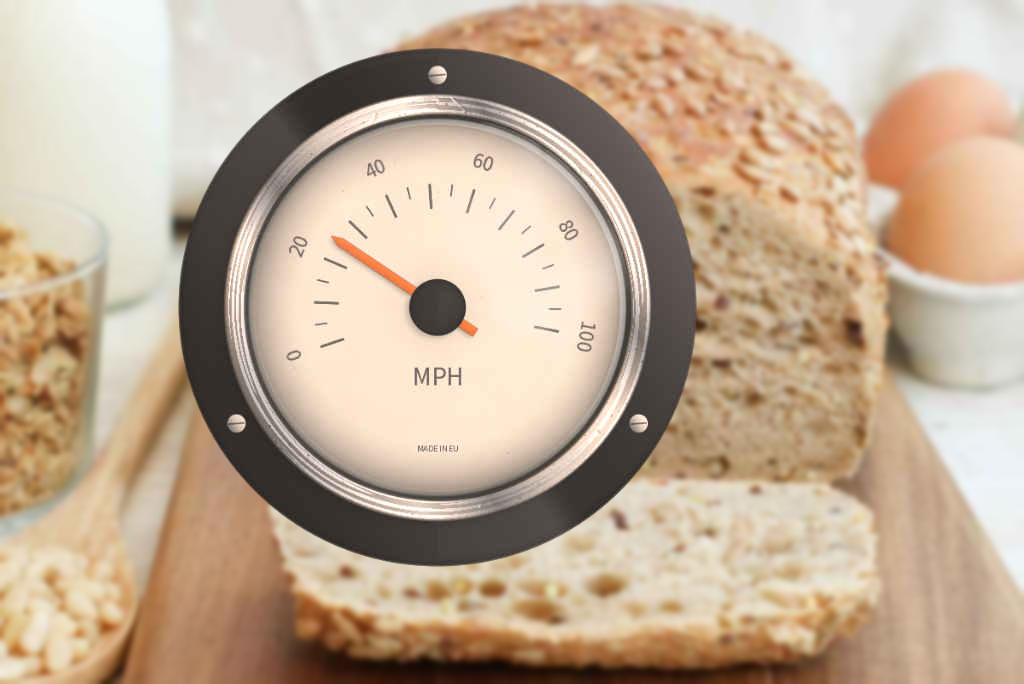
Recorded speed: 25 mph
